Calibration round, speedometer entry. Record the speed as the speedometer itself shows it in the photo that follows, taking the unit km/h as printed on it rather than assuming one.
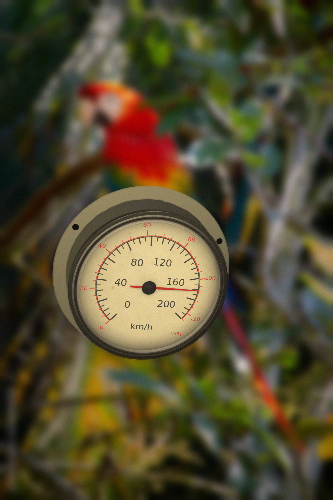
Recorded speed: 170 km/h
